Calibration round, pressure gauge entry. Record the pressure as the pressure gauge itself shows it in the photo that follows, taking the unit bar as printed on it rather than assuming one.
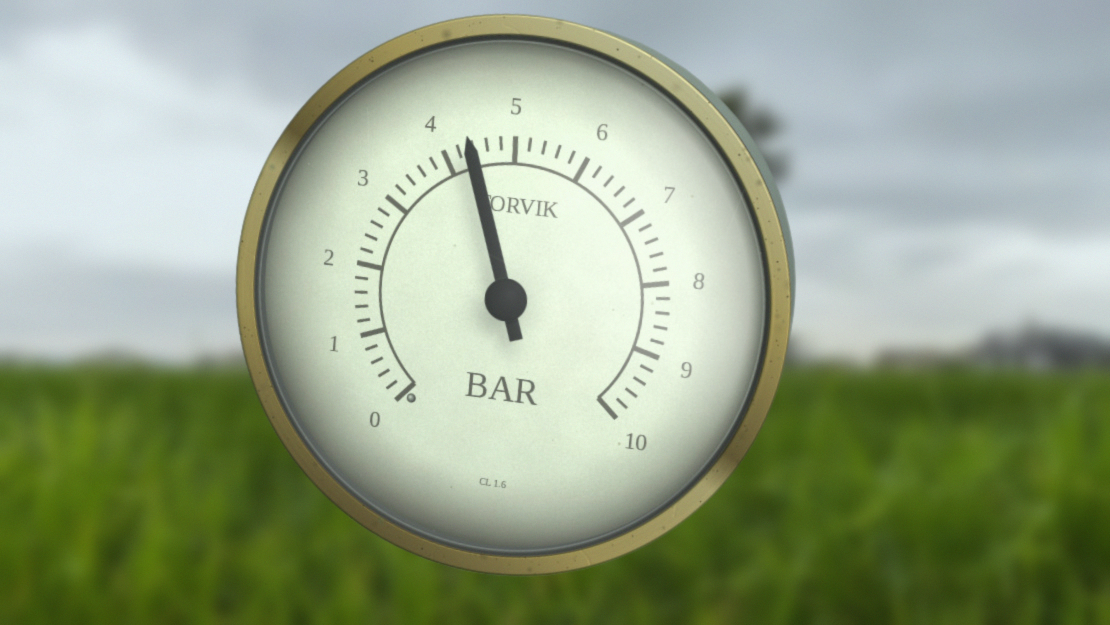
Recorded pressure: 4.4 bar
